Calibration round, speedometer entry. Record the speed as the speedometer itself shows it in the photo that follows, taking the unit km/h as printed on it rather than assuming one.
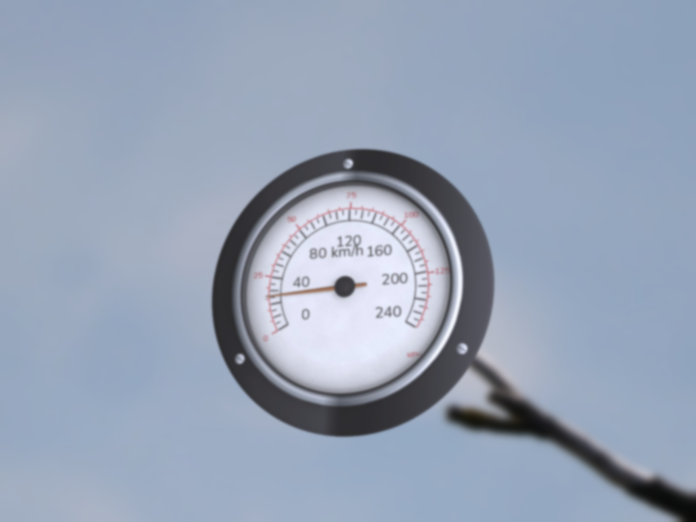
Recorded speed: 25 km/h
